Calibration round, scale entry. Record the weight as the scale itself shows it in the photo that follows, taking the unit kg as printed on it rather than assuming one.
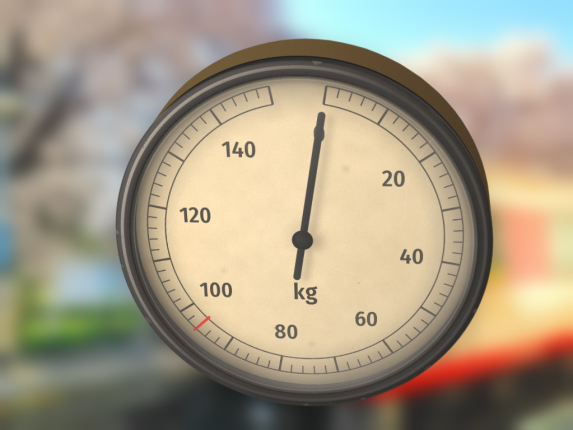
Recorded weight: 0 kg
